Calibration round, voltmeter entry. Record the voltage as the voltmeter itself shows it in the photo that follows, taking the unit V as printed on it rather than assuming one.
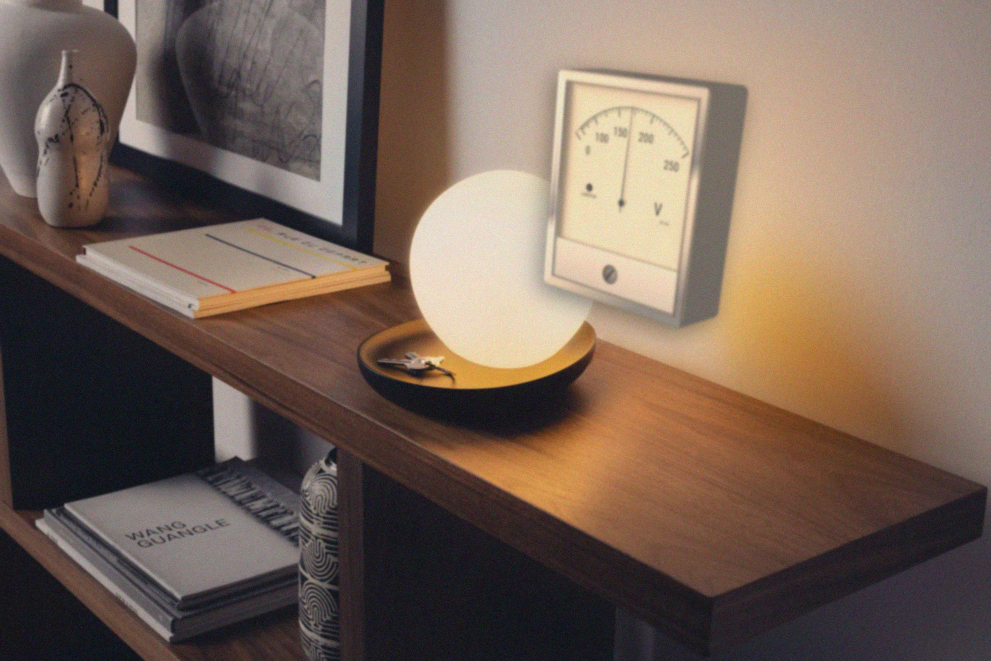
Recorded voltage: 175 V
